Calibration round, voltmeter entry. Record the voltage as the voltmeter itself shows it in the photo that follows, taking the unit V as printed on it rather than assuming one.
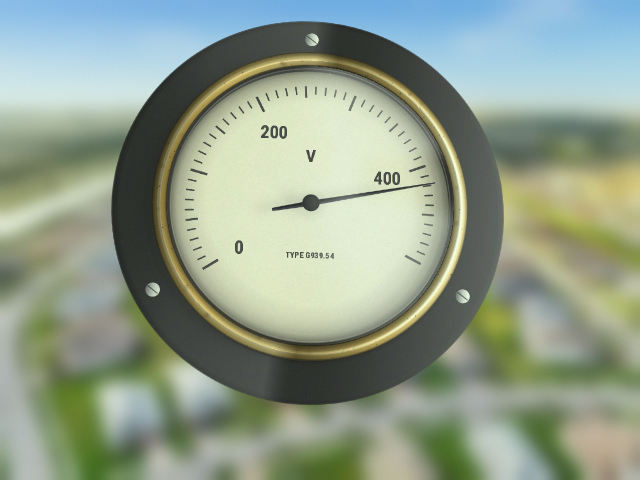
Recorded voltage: 420 V
